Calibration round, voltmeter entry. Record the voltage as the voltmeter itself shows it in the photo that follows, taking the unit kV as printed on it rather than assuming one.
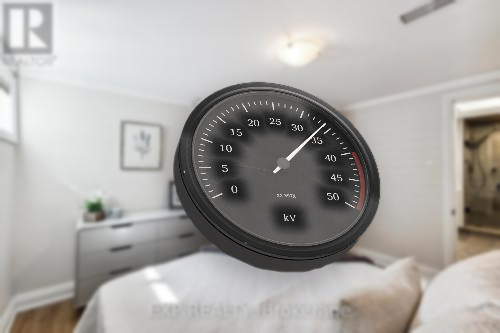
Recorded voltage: 34 kV
